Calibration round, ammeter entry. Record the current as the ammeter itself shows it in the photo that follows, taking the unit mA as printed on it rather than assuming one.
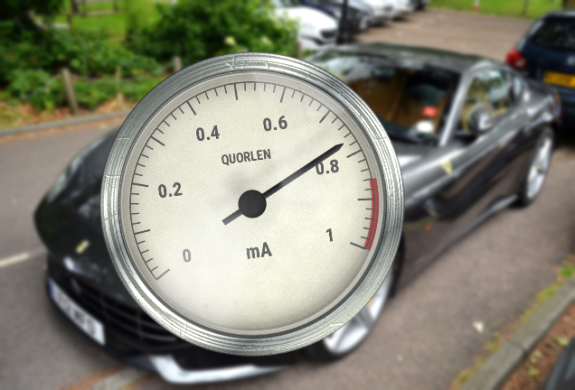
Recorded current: 0.77 mA
